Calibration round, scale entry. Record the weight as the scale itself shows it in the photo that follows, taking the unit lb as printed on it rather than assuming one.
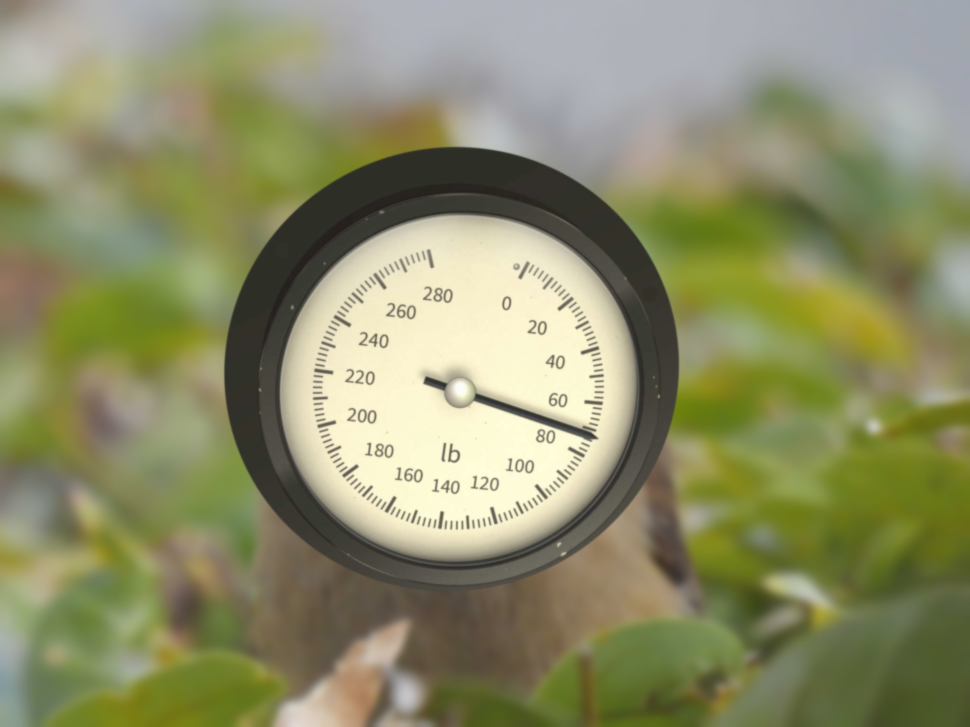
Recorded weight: 72 lb
